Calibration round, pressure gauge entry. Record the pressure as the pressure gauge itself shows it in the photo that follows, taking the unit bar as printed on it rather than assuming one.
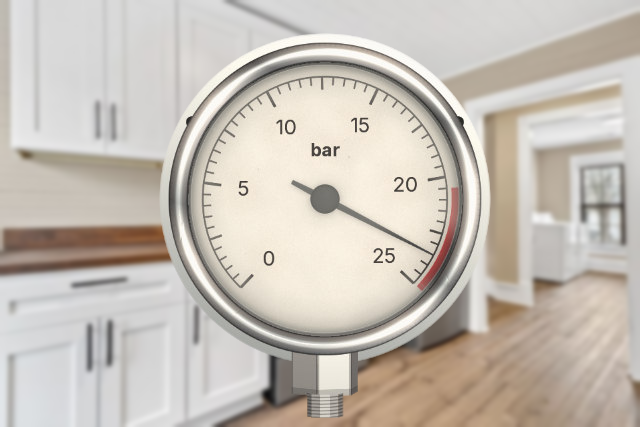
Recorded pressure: 23.5 bar
